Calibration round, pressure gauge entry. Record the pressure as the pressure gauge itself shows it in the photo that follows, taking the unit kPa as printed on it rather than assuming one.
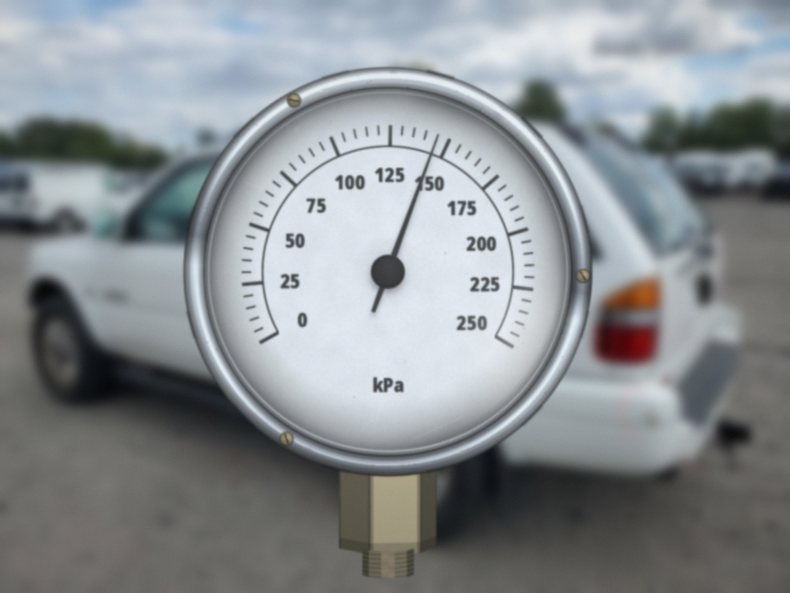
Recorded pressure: 145 kPa
